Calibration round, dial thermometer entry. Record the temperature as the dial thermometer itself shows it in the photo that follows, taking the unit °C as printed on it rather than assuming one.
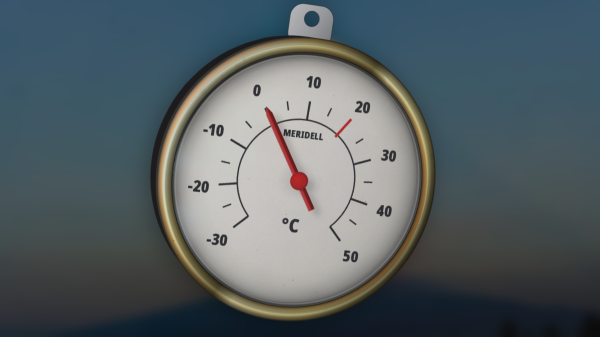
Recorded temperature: 0 °C
